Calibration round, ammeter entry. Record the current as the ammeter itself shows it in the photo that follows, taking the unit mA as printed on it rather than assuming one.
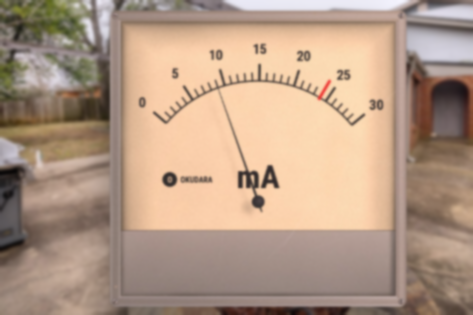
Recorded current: 9 mA
